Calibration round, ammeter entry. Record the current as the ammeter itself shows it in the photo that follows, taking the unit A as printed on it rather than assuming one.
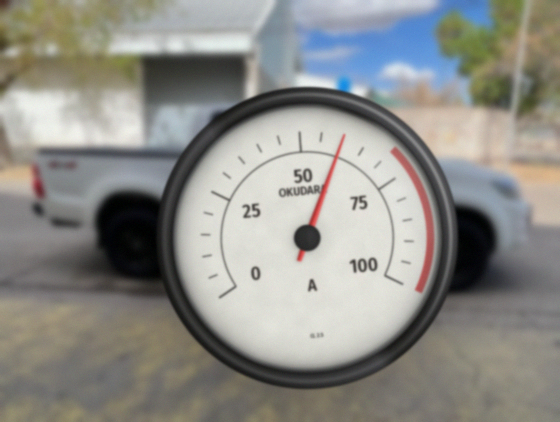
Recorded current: 60 A
